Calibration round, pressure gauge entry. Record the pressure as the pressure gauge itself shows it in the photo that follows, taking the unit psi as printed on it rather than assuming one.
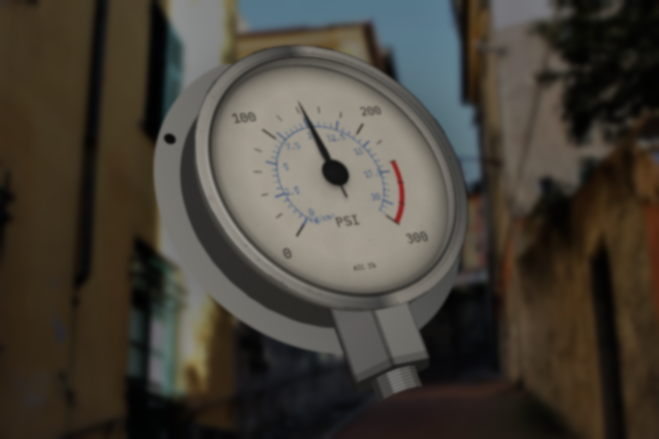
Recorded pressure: 140 psi
